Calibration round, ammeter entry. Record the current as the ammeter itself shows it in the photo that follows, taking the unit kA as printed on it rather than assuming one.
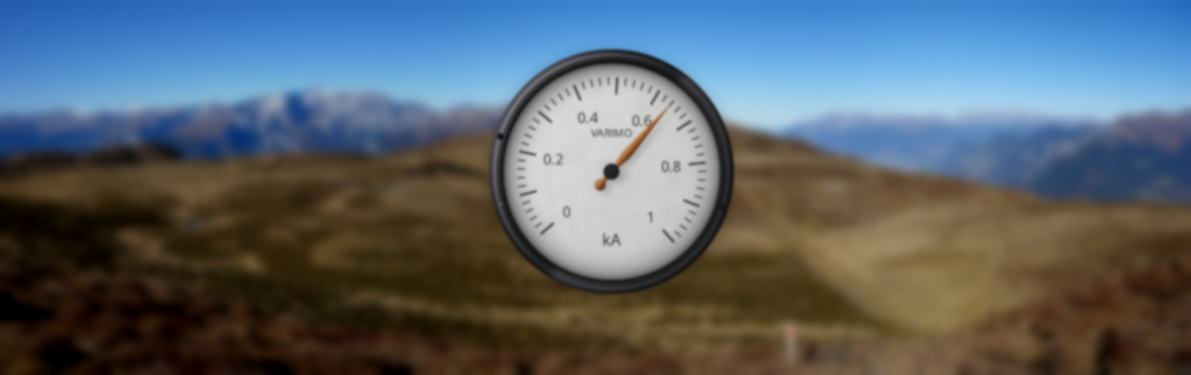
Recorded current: 0.64 kA
